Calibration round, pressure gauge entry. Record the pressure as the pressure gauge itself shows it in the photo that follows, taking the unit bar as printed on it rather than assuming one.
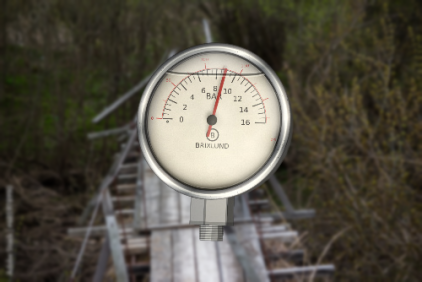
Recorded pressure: 9 bar
